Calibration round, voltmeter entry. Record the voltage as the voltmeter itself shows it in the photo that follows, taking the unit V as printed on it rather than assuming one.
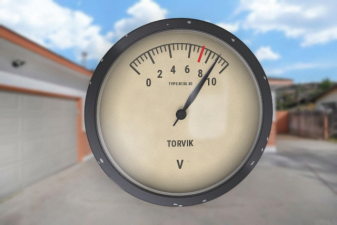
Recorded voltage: 8.8 V
